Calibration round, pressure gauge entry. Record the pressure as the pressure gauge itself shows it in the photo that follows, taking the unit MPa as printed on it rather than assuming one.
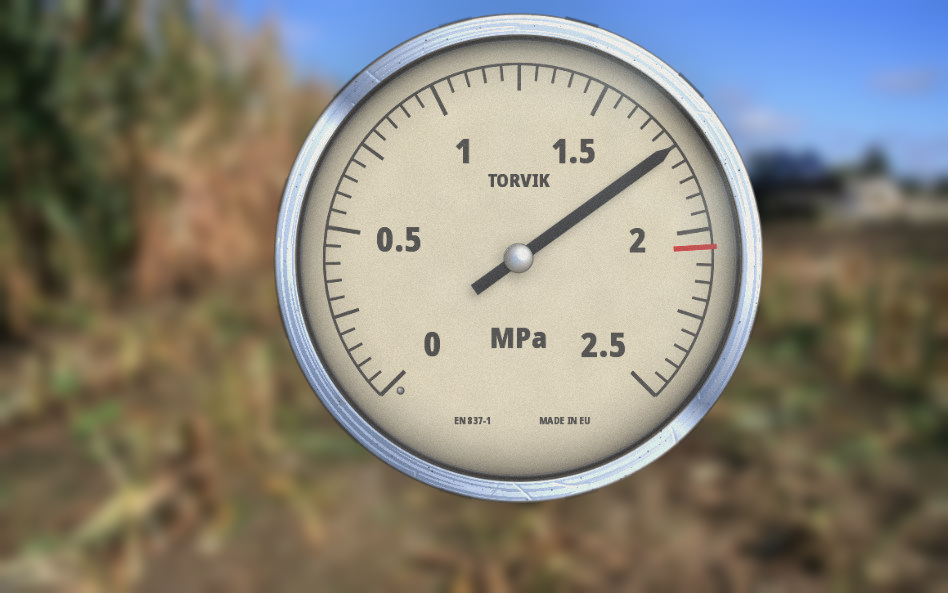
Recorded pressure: 1.75 MPa
